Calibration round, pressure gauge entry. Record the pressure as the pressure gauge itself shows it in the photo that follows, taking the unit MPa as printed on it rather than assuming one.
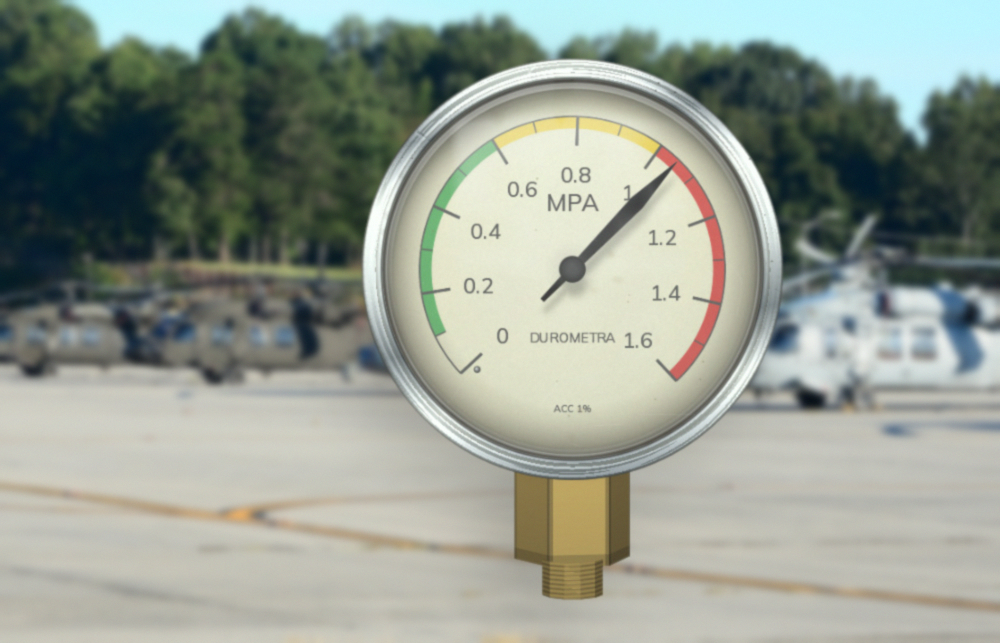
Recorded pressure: 1.05 MPa
